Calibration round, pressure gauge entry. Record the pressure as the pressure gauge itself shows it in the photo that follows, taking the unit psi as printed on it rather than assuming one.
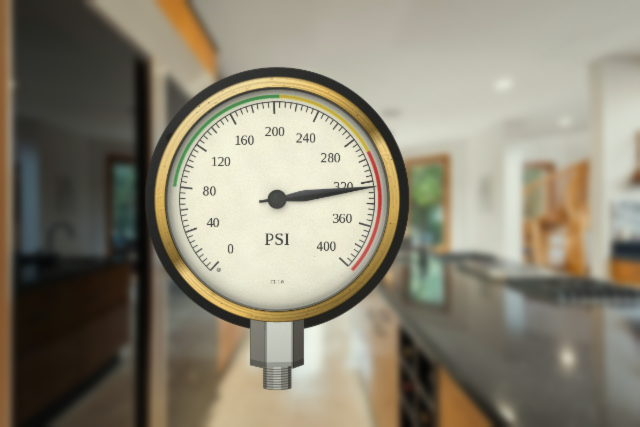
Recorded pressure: 325 psi
